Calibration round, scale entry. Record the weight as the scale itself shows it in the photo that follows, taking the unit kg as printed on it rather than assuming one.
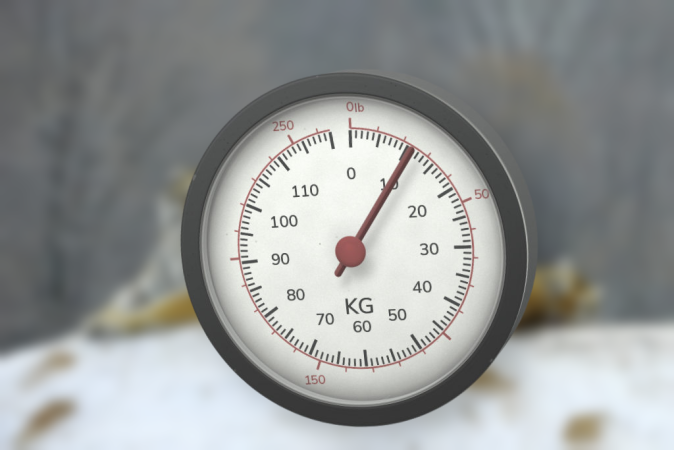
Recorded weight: 11 kg
